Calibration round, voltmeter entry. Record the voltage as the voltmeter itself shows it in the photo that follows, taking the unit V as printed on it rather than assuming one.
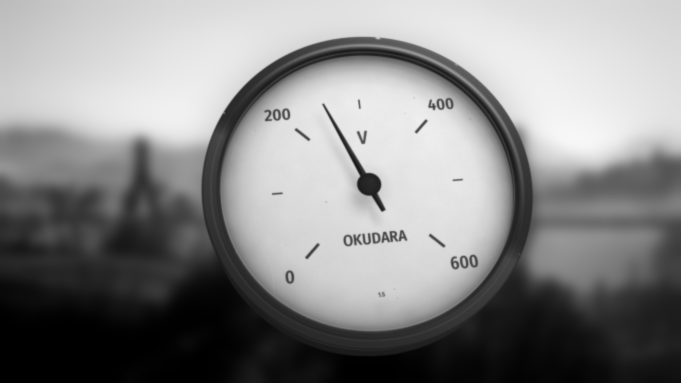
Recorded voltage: 250 V
